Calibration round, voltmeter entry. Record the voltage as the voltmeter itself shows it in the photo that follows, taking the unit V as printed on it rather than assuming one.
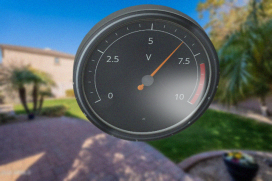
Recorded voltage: 6.5 V
